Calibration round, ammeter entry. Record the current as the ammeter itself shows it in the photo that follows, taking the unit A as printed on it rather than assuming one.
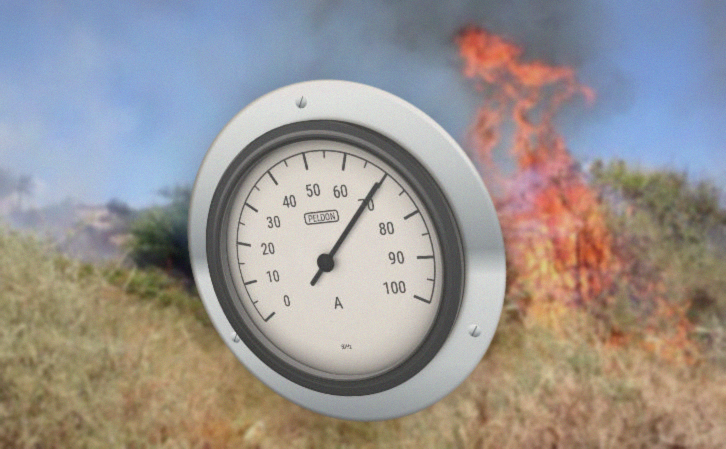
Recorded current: 70 A
